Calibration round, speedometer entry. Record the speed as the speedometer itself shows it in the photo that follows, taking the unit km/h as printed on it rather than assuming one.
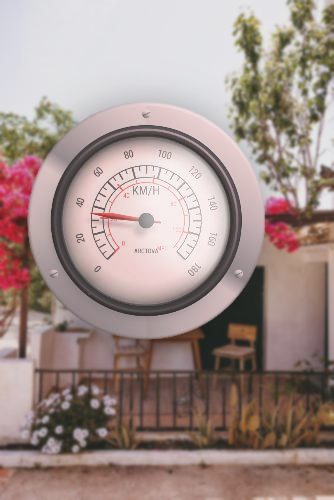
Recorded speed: 35 km/h
